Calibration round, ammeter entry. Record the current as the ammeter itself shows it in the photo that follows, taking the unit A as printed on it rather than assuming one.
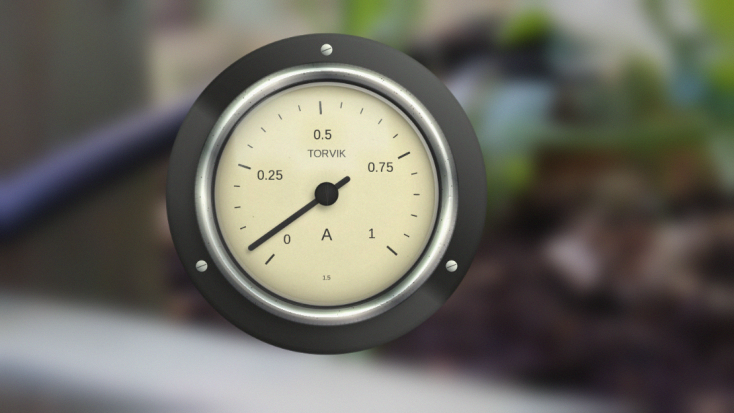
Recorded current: 0.05 A
